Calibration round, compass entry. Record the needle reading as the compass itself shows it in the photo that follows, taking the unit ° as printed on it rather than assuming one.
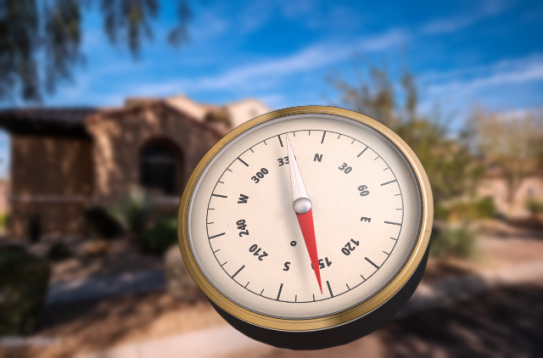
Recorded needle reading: 155 °
